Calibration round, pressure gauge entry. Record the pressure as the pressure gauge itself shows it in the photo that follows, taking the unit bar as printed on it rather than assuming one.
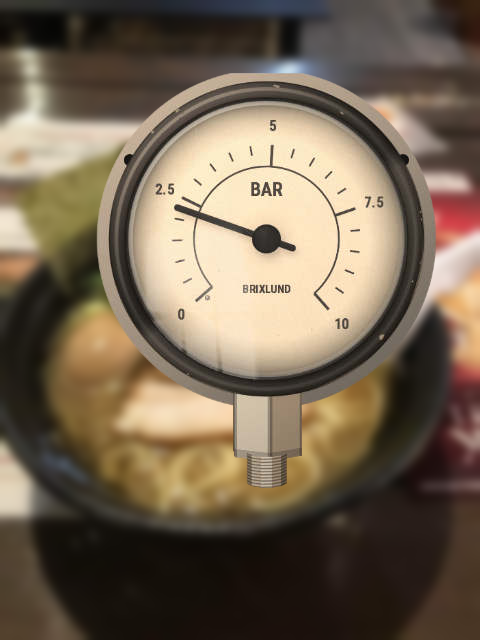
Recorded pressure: 2.25 bar
